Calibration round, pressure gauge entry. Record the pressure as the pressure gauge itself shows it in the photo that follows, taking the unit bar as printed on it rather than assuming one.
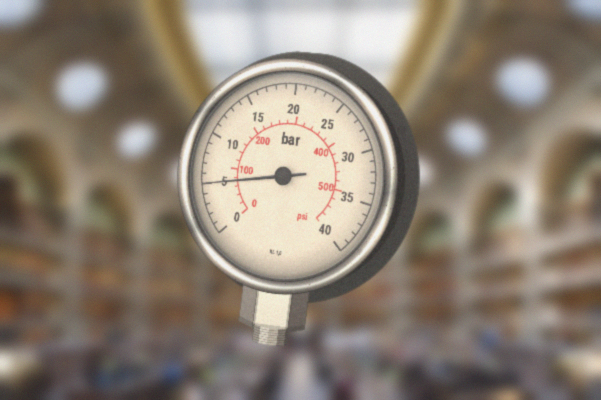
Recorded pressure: 5 bar
